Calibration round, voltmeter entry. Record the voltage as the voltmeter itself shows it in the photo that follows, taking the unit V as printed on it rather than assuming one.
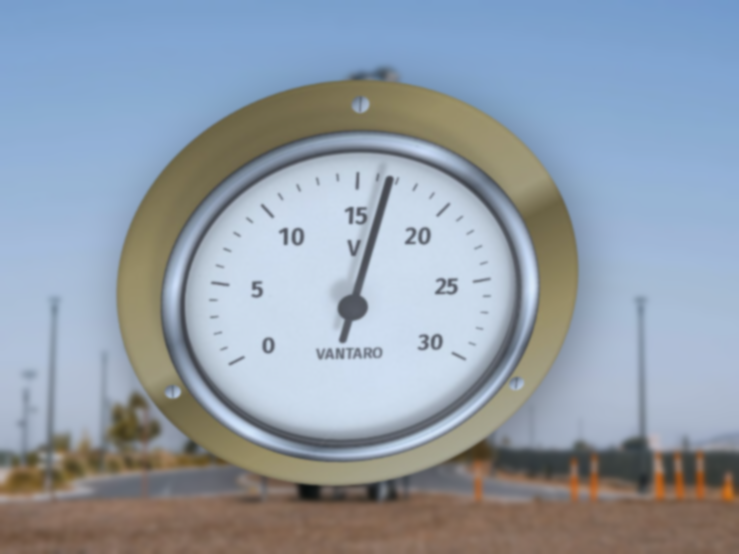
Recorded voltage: 16.5 V
